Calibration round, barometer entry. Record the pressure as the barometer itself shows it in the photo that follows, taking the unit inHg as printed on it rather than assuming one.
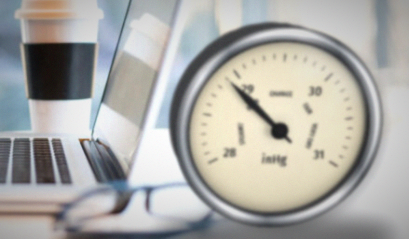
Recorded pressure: 28.9 inHg
